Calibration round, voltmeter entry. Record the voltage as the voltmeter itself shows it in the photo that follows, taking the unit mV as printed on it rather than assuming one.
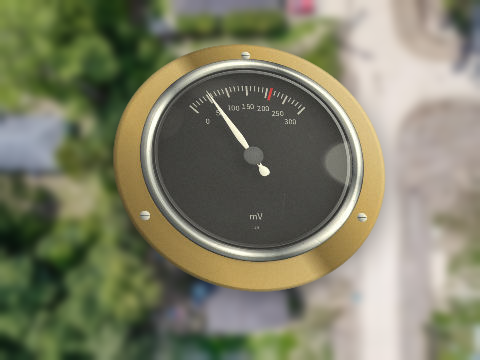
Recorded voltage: 50 mV
